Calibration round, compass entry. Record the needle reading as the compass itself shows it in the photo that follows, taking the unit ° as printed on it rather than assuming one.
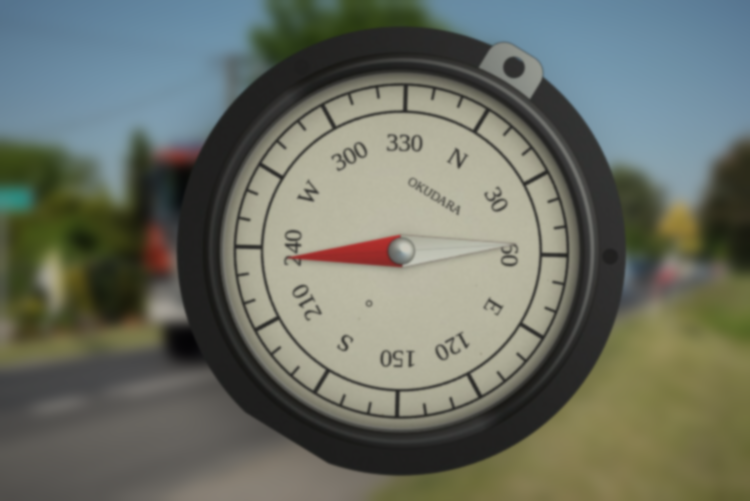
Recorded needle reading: 235 °
